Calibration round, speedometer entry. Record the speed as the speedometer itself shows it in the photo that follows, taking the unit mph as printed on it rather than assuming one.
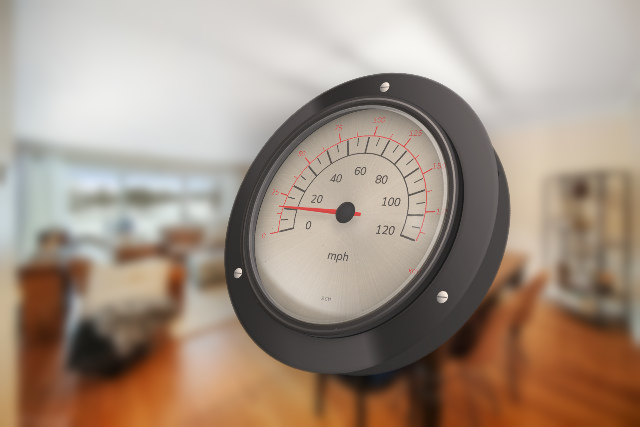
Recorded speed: 10 mph
